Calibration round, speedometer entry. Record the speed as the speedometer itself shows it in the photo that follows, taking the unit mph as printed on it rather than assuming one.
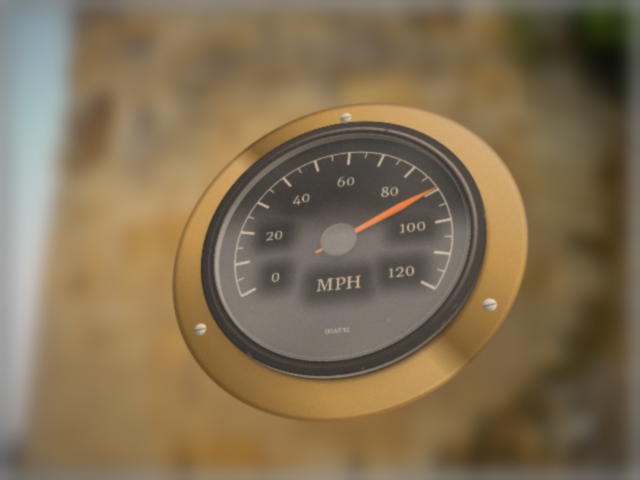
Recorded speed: 90 mph
